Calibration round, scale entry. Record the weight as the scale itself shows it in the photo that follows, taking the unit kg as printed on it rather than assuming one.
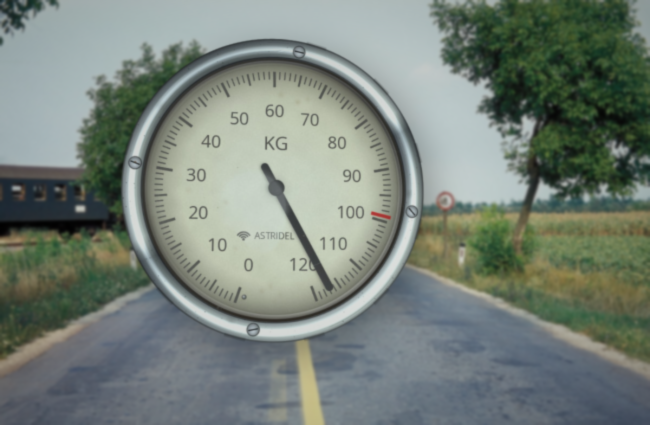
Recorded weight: 117 kg
